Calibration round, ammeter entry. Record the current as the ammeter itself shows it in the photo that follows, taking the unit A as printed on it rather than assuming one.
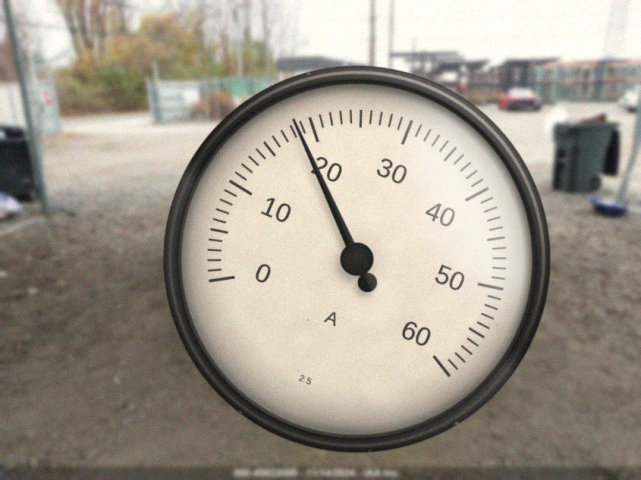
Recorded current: 18.5 A
